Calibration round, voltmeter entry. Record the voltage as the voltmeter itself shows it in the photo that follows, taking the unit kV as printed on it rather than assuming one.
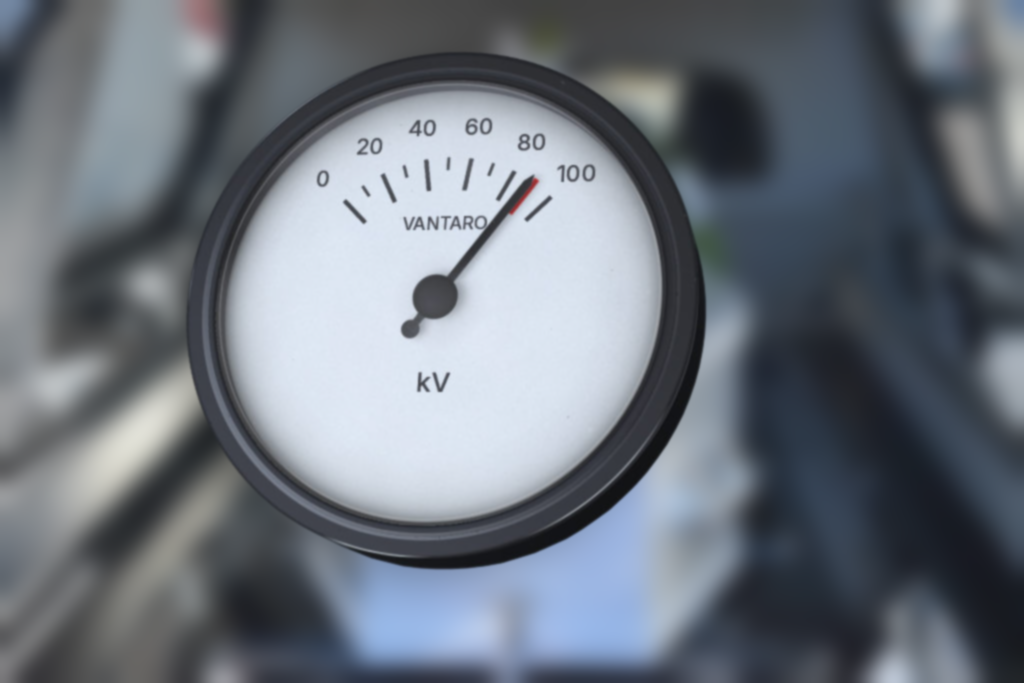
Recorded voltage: 90 kV
